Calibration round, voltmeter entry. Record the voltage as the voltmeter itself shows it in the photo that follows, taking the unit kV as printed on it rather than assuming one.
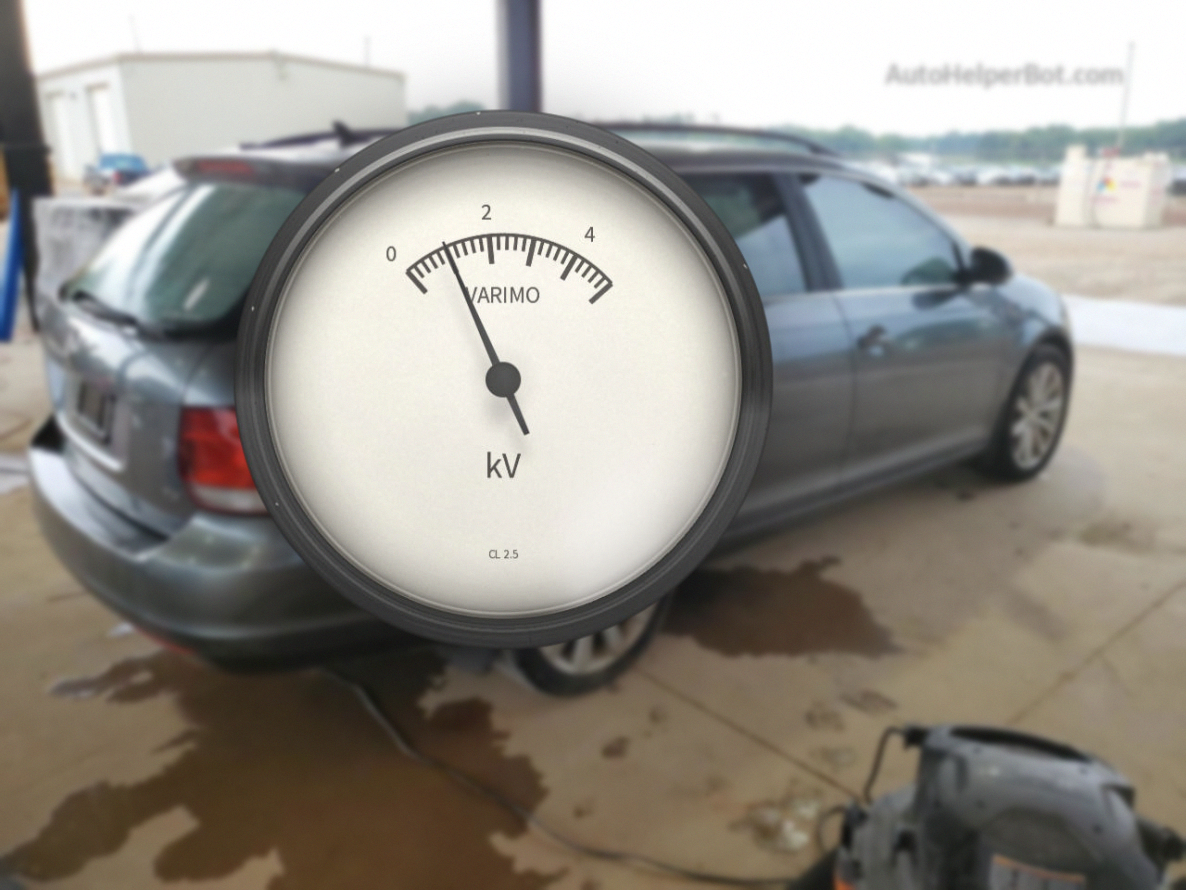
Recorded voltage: 1 kV
